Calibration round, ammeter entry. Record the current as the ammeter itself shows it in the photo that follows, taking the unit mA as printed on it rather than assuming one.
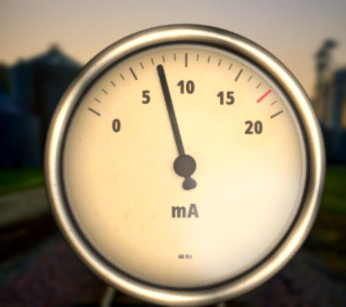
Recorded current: 7.5 mA
